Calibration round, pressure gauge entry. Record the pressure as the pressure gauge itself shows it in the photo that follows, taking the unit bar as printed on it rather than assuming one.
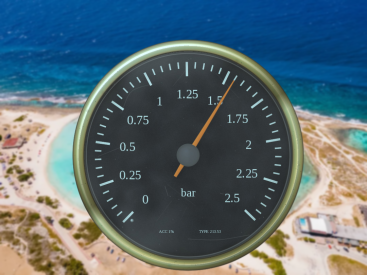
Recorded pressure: 1.55 bar
